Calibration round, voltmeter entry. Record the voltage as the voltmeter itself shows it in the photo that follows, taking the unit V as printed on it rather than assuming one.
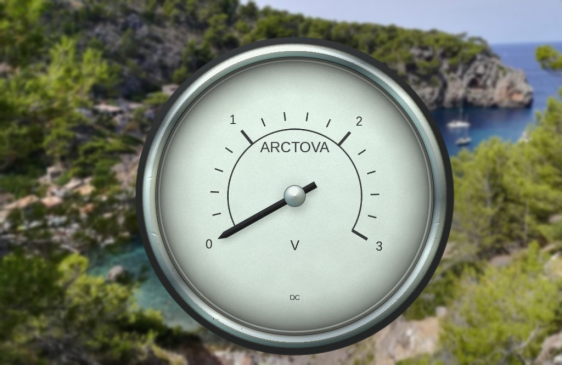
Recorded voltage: 0 V
